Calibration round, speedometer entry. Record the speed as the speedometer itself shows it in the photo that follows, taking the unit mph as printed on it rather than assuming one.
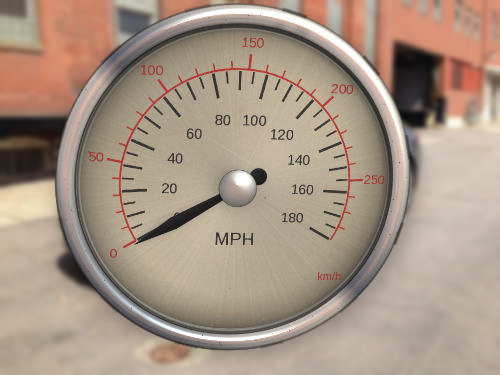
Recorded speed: 0 mph
